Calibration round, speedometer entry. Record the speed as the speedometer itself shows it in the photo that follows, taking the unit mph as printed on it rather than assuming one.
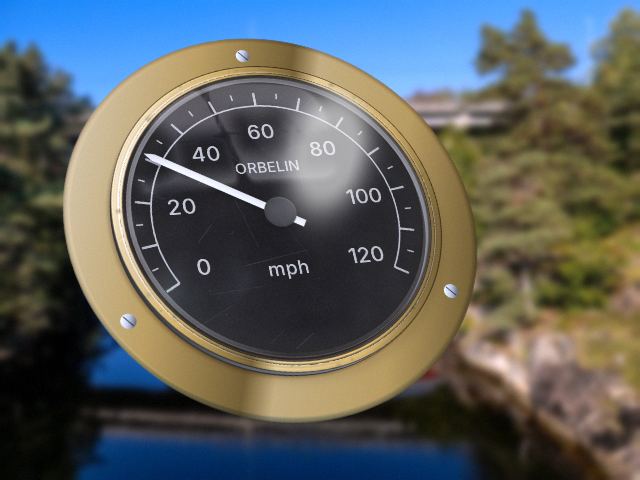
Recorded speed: 30 mph
